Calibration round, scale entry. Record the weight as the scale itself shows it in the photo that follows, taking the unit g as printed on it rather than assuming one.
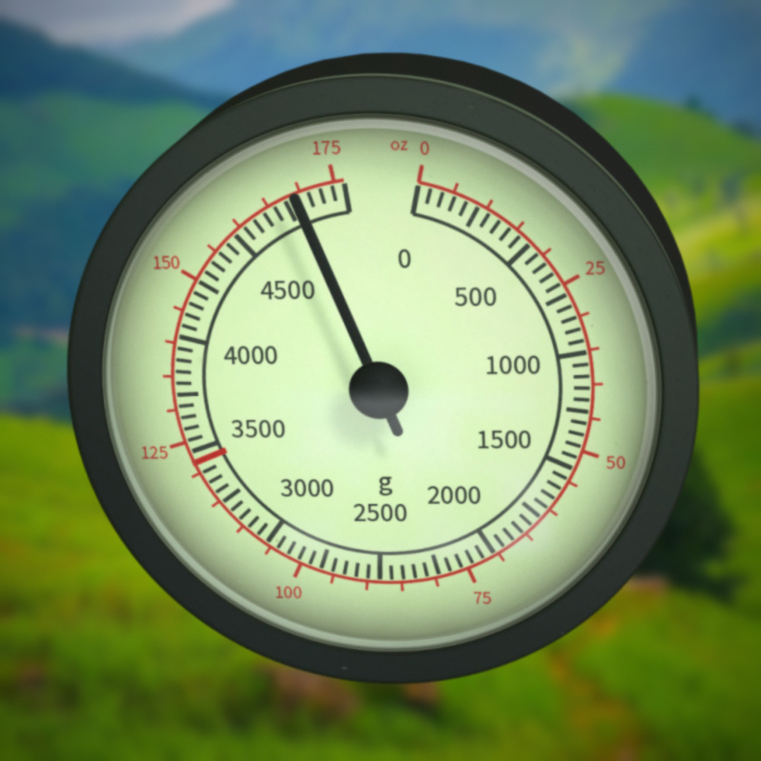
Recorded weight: 4800 g
